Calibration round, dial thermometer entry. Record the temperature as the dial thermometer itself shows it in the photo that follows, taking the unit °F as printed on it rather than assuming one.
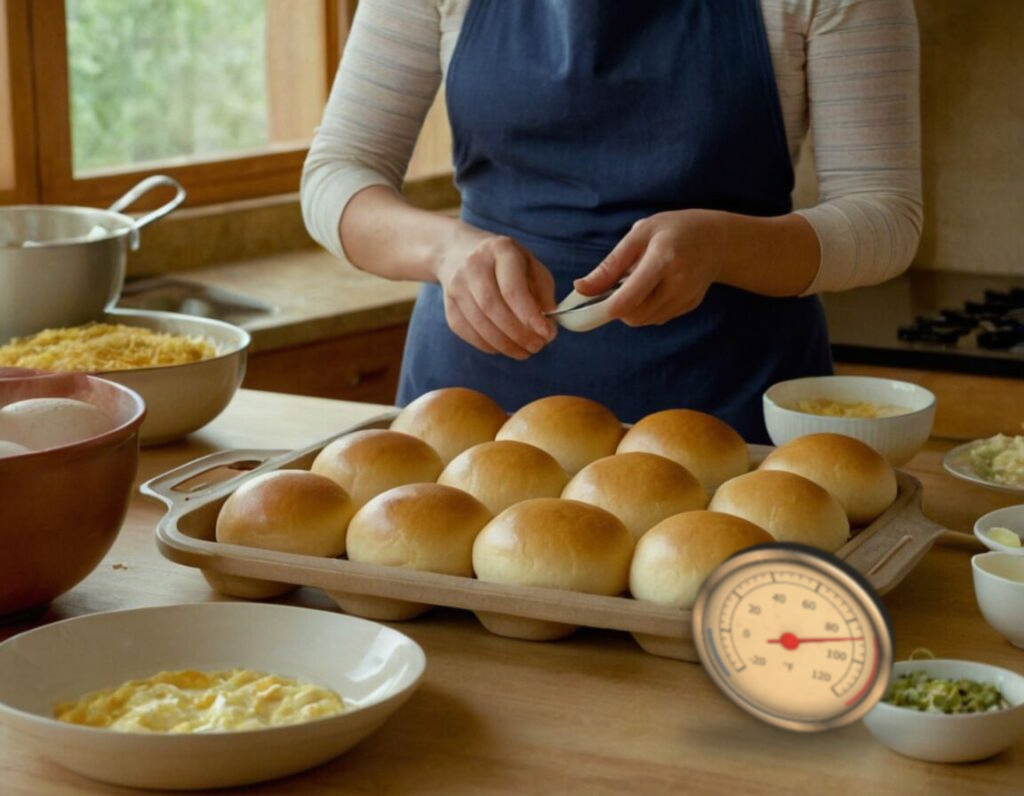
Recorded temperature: 88 °F
